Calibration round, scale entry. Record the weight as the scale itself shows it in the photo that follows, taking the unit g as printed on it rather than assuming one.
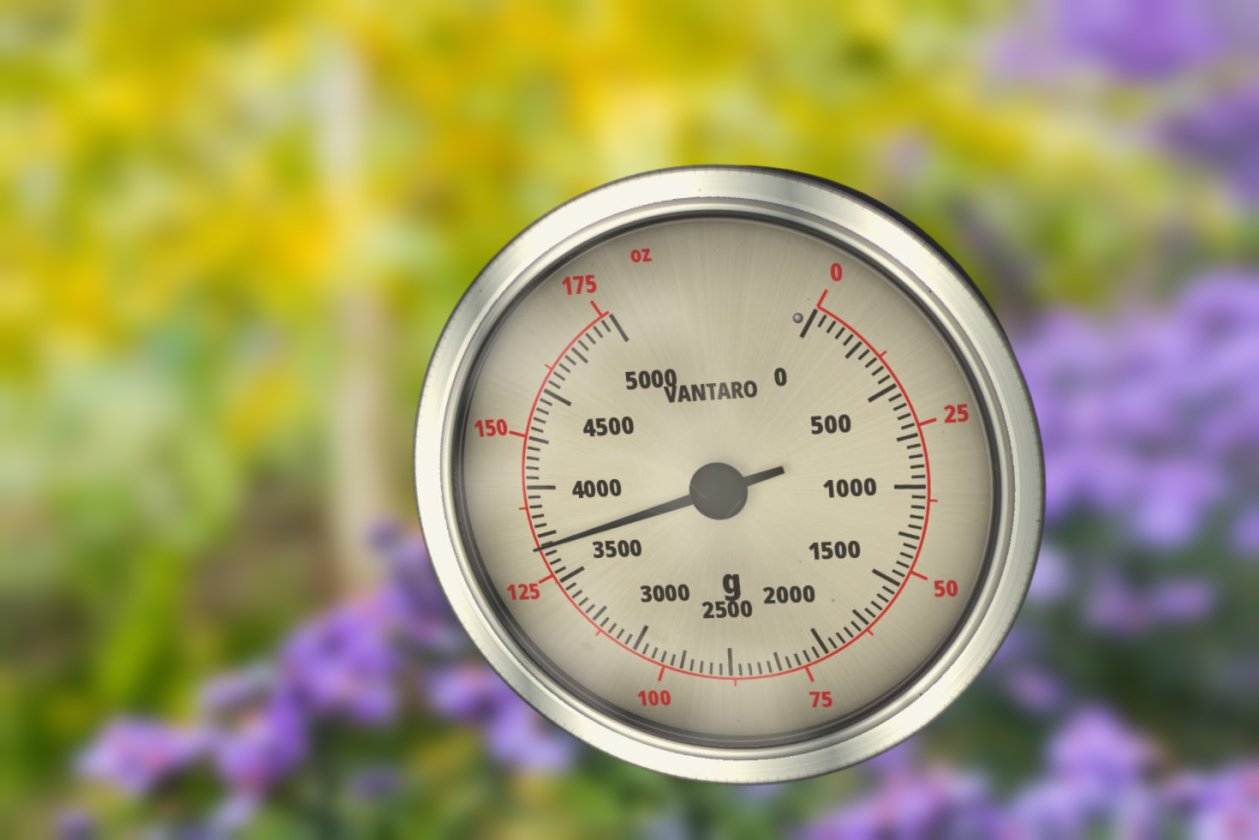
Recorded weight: 3700 g
